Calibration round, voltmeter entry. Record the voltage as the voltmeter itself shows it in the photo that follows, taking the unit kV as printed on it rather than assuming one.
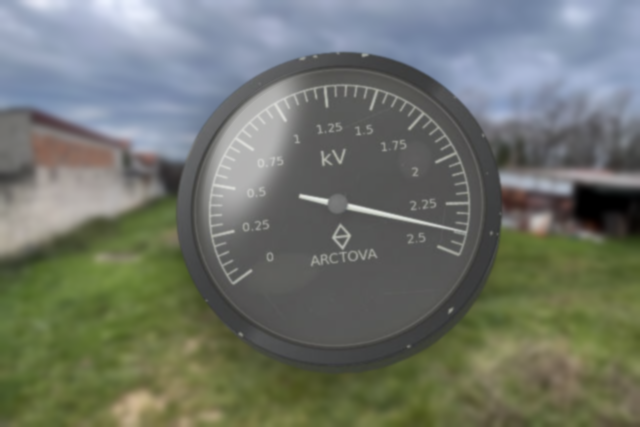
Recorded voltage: 2.4 kV
